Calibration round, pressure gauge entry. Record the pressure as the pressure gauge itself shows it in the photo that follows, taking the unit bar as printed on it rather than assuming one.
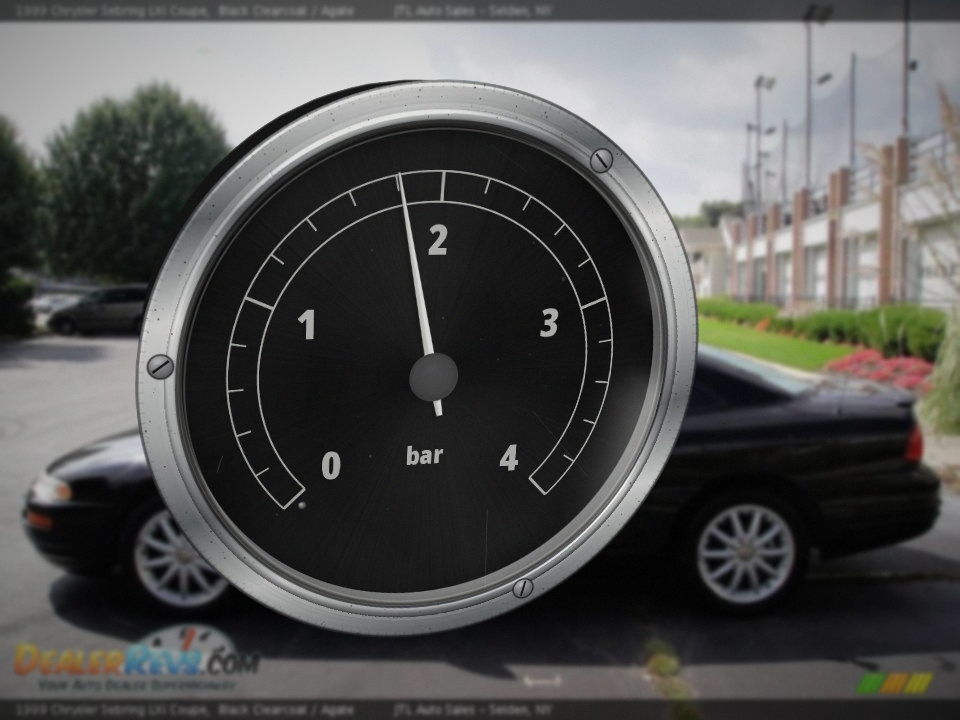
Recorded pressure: 1.8 bar
